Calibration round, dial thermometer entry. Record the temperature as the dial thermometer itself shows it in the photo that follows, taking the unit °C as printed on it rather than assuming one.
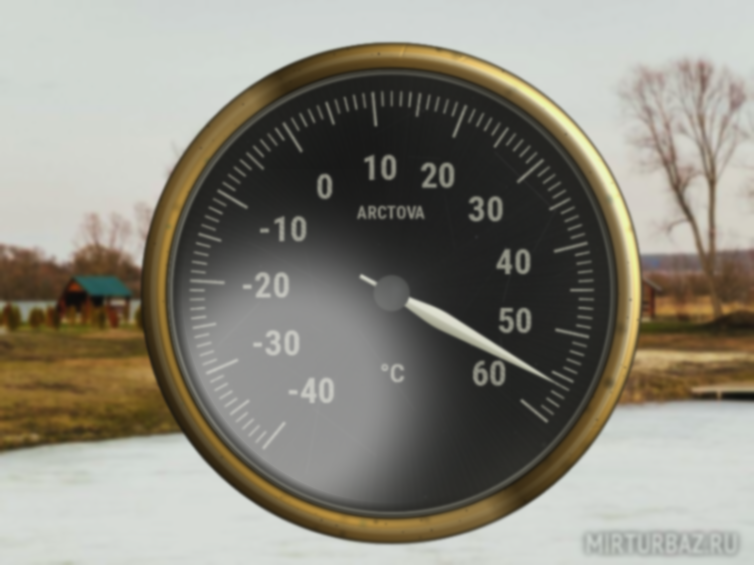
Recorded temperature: 56 °C
